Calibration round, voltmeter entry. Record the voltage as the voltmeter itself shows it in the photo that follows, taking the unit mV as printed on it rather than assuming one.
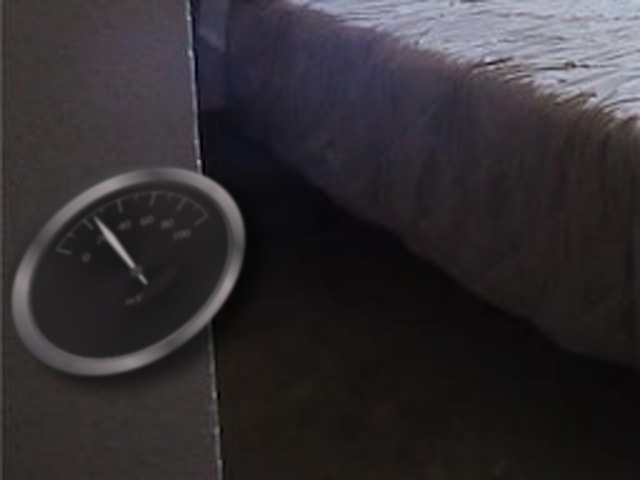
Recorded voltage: 25 mV
